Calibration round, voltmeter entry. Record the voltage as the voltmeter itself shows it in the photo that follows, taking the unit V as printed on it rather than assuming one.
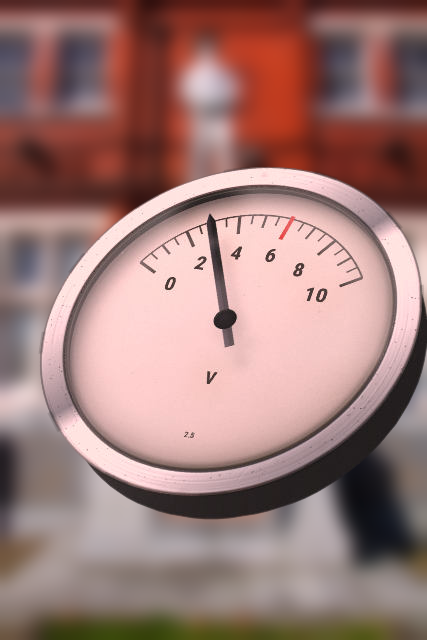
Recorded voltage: 3 V
